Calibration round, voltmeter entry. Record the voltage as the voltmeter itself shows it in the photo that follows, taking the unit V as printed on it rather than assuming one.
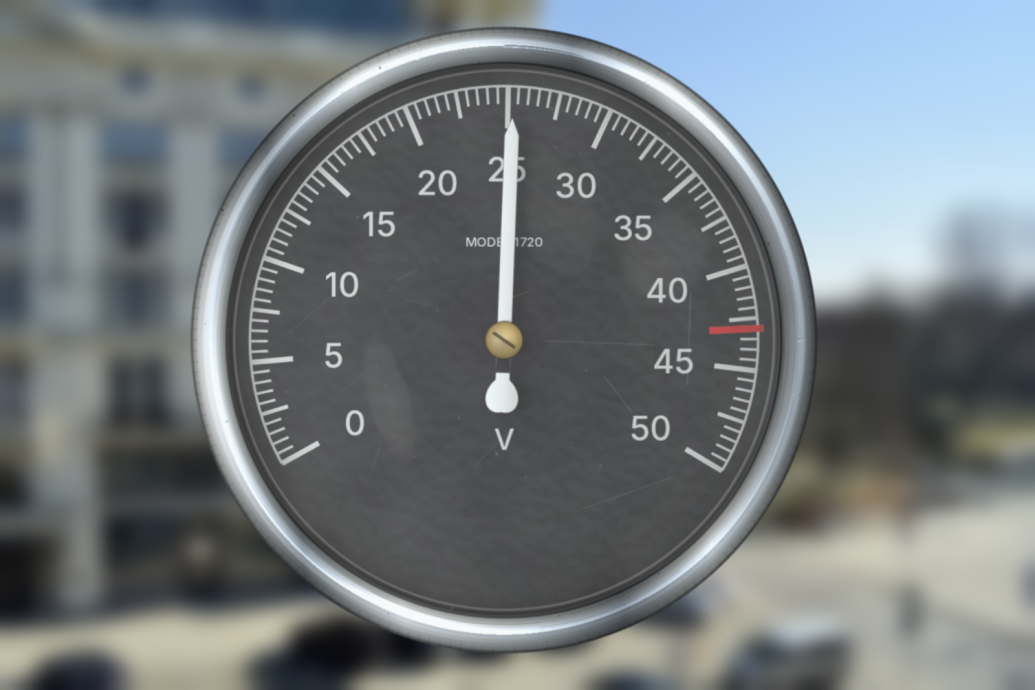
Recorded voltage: 25.25 V
